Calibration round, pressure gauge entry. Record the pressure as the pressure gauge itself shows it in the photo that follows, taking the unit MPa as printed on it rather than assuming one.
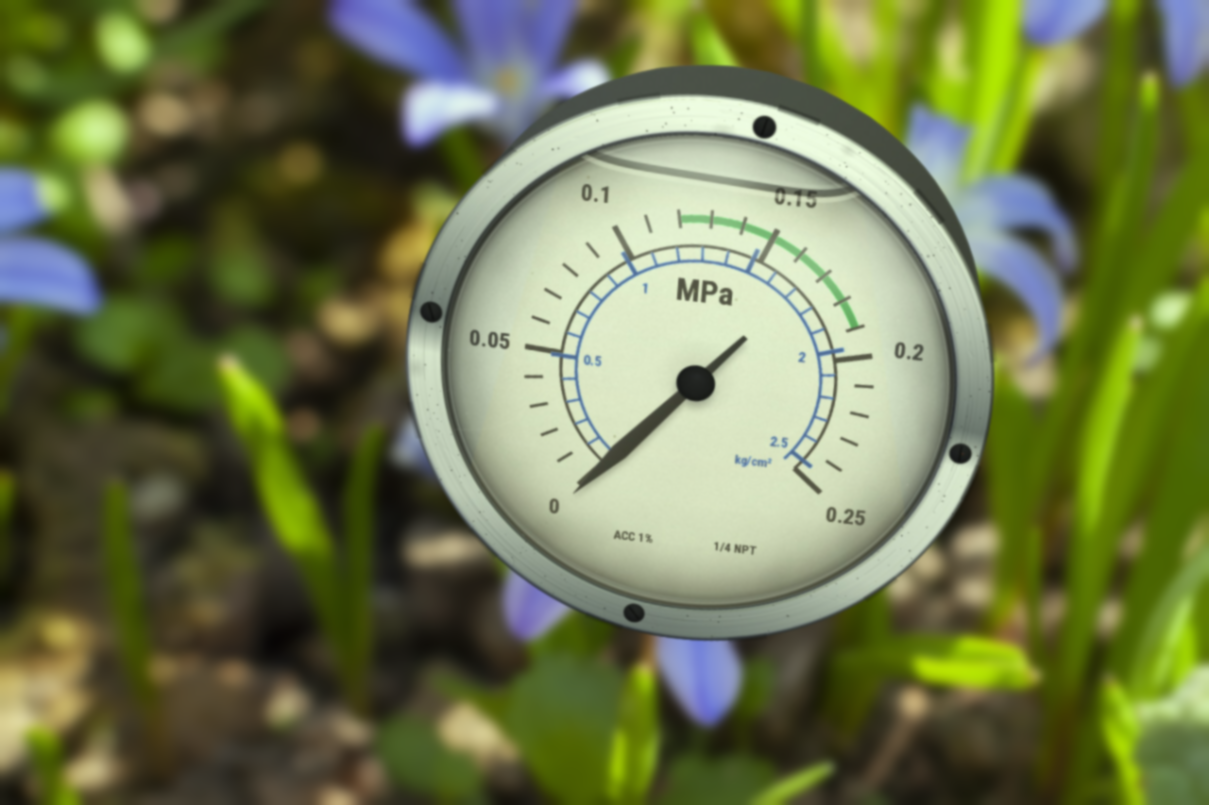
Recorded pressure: 0 MPa
